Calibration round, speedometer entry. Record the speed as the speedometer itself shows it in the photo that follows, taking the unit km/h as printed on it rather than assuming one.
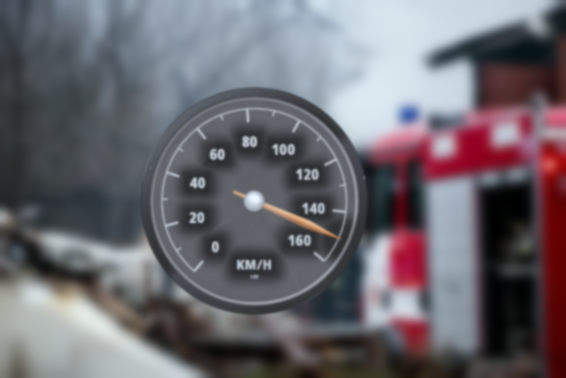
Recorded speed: 150 km/h
